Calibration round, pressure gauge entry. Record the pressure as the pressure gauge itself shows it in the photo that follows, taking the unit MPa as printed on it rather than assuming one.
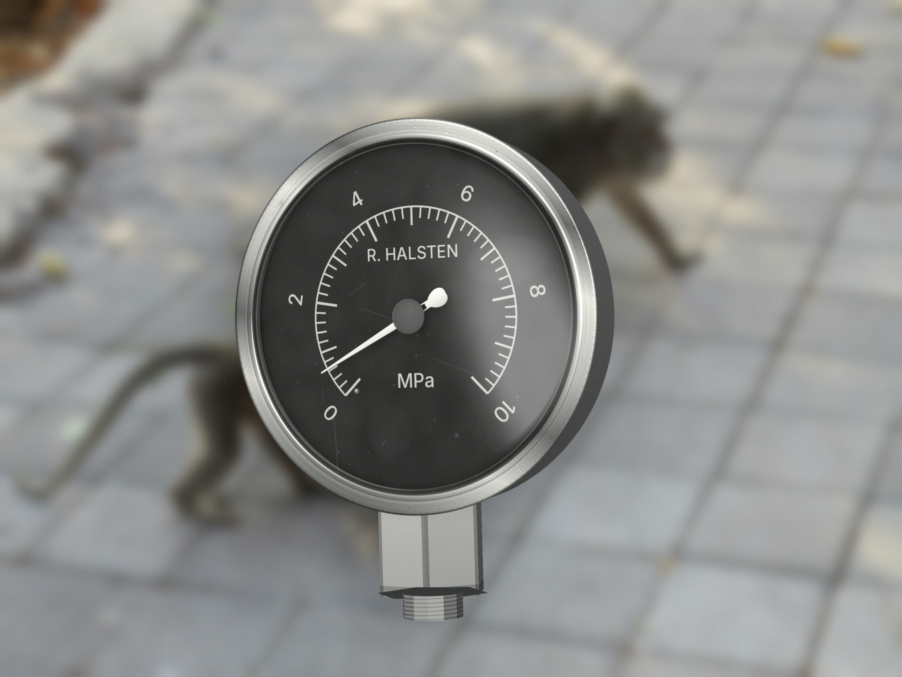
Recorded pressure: 0.6 MPa
